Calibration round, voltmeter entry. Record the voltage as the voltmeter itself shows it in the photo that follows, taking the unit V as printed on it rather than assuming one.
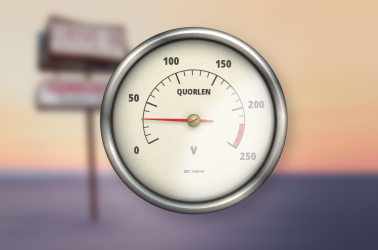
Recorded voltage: 30 V
